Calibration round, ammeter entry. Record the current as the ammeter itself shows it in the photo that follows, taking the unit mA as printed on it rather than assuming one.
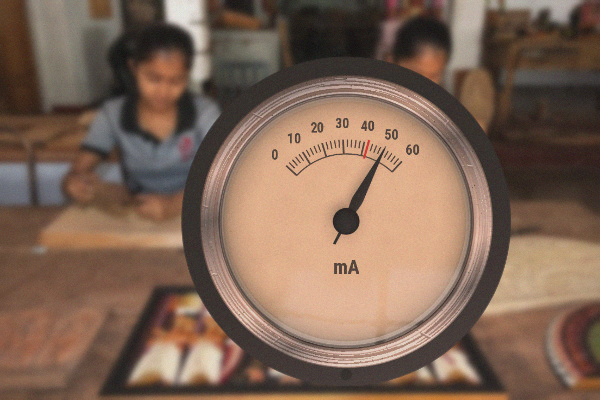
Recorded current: 50 mA
